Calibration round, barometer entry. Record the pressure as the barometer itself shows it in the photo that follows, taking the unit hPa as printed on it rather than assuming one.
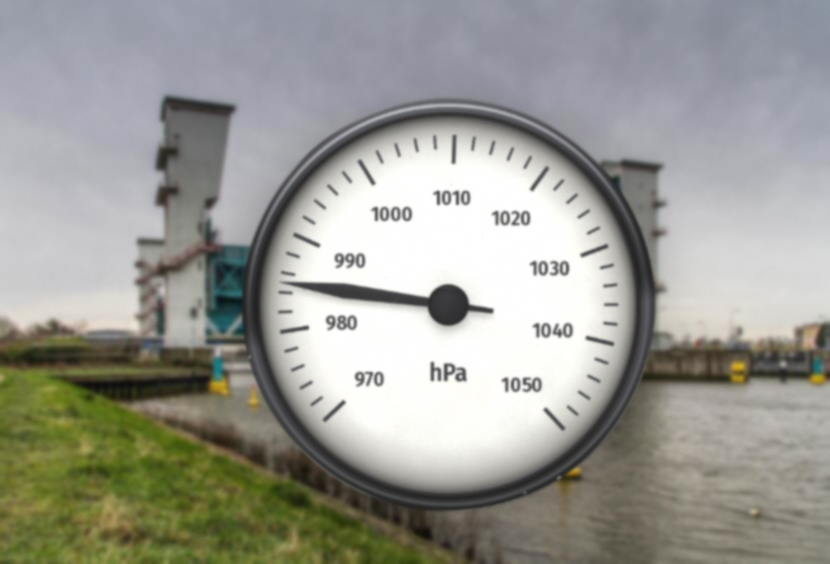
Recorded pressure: 985 hPa
